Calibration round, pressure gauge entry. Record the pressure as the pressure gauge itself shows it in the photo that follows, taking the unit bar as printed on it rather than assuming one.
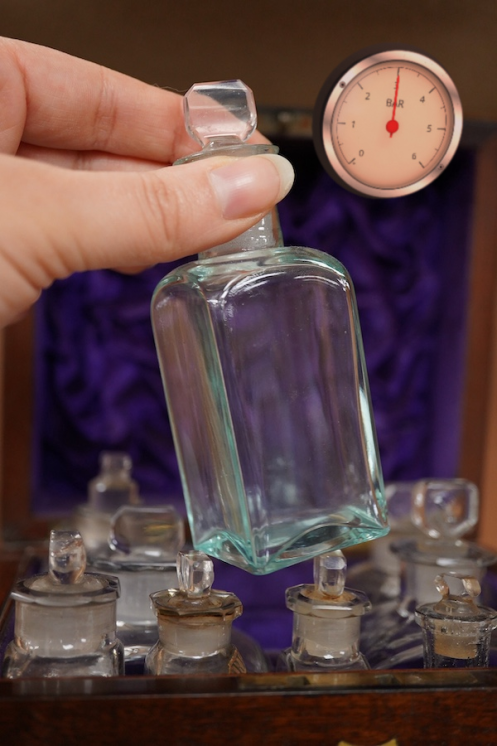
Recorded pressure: 3 bar
